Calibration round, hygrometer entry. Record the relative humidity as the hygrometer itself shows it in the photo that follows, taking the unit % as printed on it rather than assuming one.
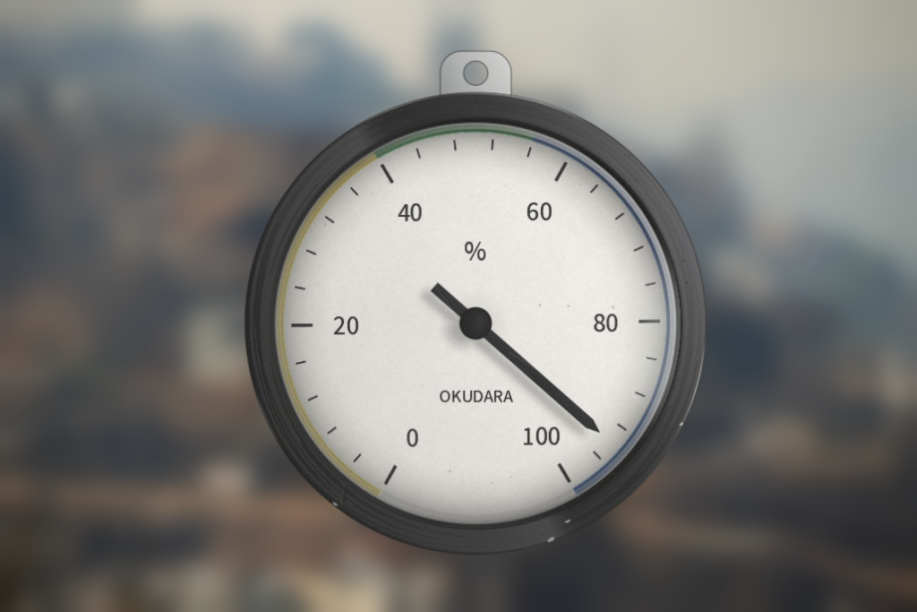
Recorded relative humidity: 94 %
